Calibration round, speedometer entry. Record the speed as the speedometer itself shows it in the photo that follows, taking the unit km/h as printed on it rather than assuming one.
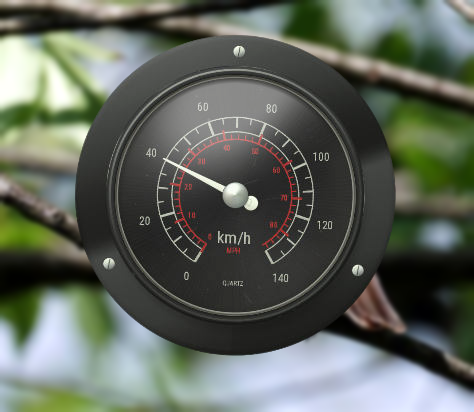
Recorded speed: 40 km/h
